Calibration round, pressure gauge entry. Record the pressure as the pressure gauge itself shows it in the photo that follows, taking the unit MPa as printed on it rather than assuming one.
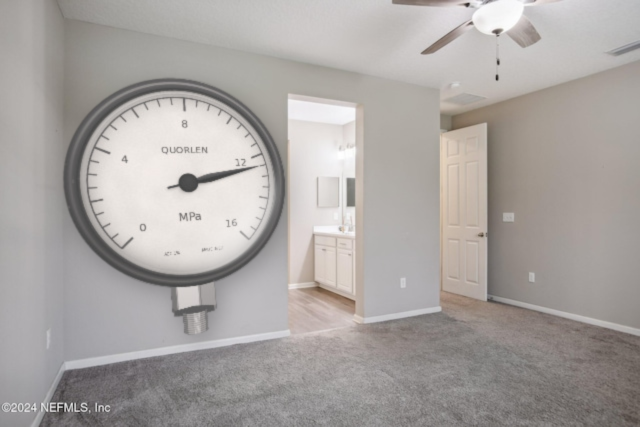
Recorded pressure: 12.5 MPa
